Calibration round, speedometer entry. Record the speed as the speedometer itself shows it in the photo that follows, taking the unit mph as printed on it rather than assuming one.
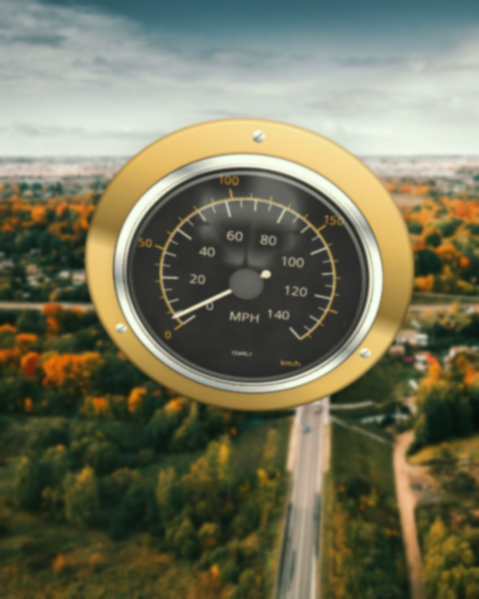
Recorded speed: 5 mph
